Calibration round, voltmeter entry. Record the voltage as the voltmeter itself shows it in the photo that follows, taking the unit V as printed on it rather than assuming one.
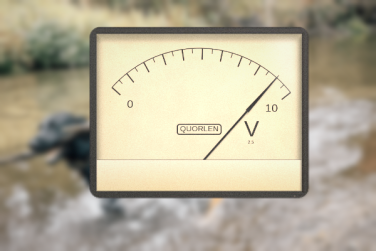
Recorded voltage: 9 V
